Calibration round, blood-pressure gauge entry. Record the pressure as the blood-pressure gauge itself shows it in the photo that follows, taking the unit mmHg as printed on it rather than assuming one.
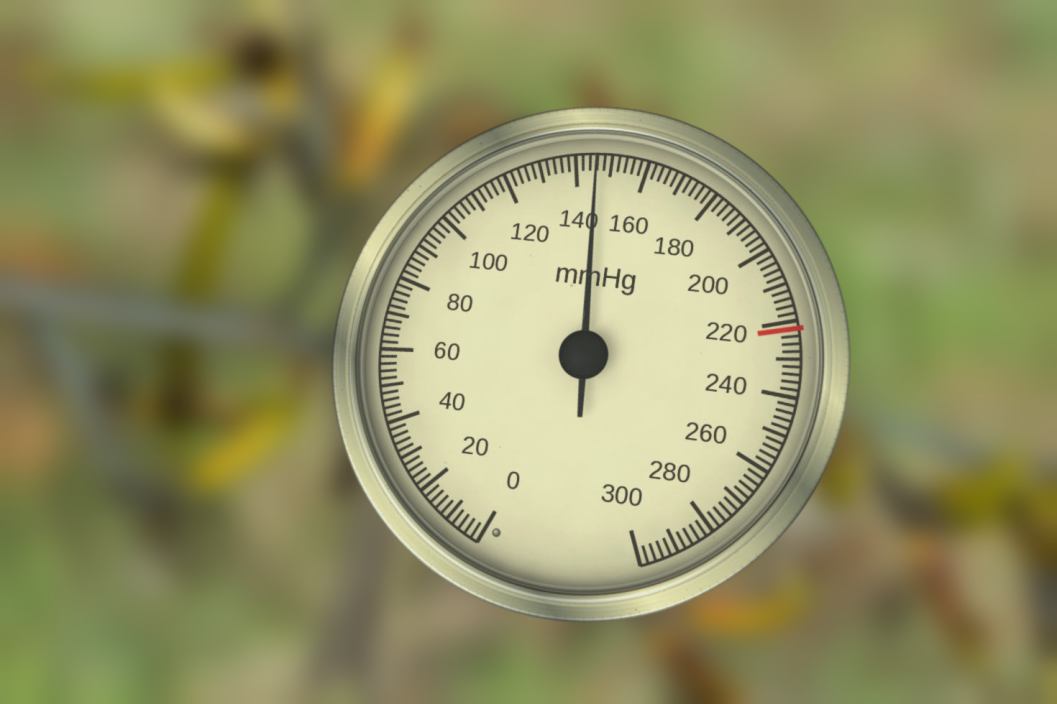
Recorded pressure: 146 mmHg
